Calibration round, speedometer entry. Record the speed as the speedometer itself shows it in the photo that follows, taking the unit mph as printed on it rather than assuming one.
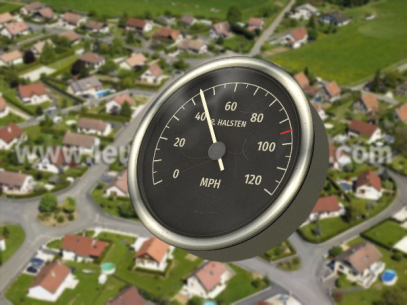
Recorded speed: 45 mph
